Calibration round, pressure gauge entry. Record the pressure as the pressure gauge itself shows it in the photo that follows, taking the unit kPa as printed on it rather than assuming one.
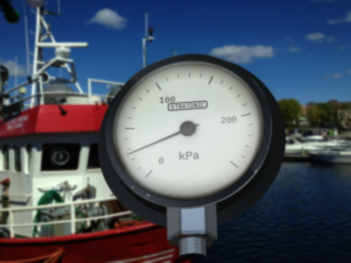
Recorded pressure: 25 kPa
